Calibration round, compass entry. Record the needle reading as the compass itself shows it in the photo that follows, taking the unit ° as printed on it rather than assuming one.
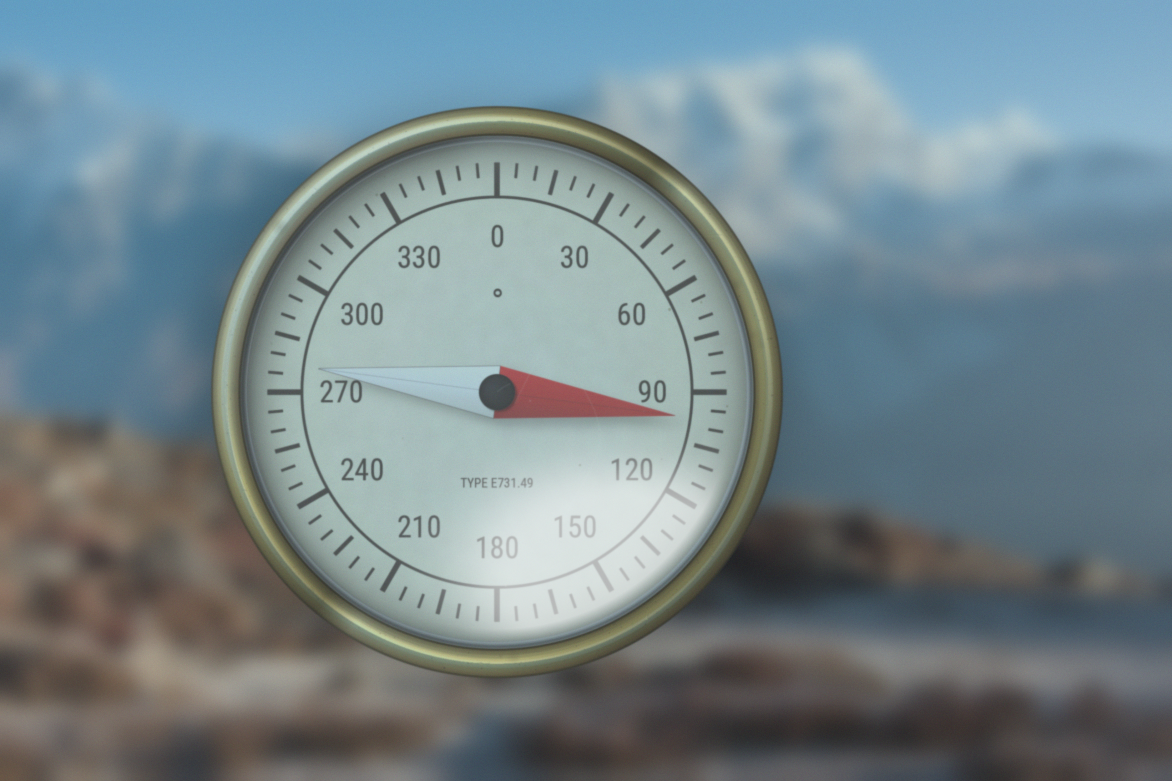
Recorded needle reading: 97.5 °
